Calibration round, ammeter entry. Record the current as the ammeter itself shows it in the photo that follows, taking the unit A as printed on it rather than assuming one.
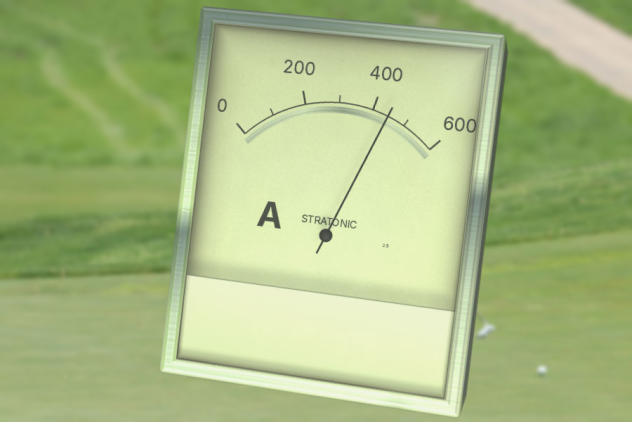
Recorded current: 450 A
